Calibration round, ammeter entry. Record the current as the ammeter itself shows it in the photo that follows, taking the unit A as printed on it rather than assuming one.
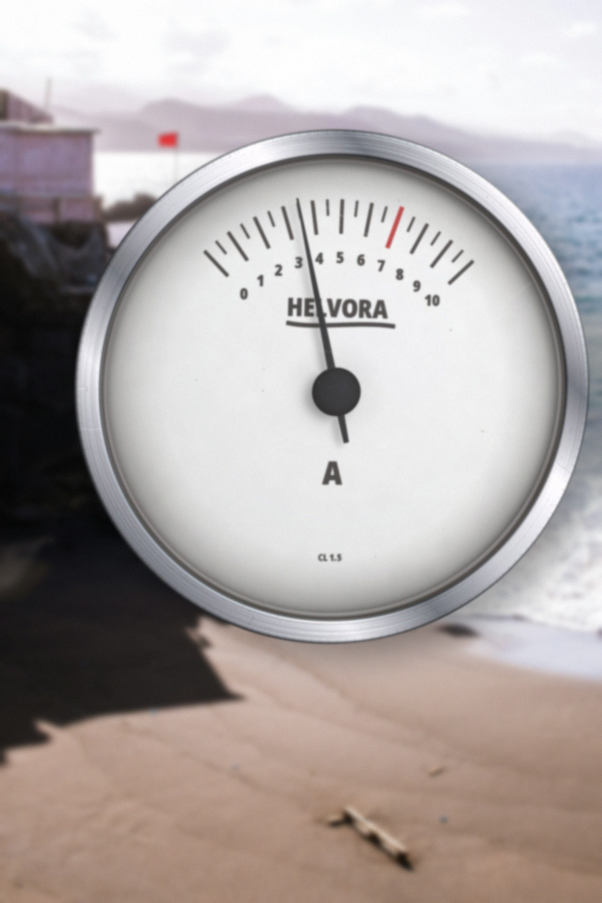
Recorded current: 3.5 A
